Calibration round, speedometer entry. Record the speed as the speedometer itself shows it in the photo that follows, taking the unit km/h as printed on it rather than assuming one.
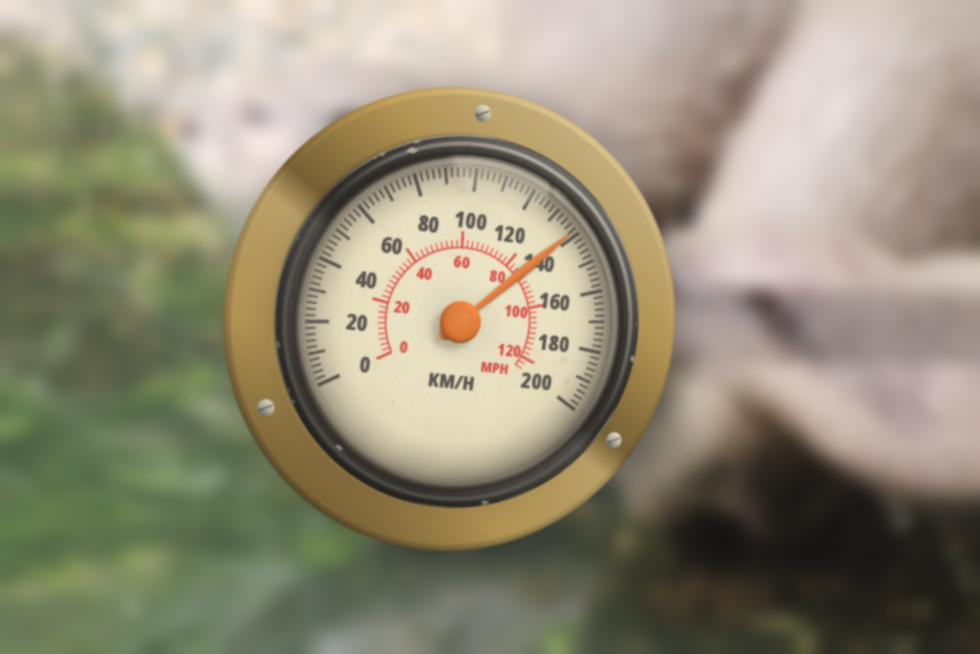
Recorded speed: 138 km/h
